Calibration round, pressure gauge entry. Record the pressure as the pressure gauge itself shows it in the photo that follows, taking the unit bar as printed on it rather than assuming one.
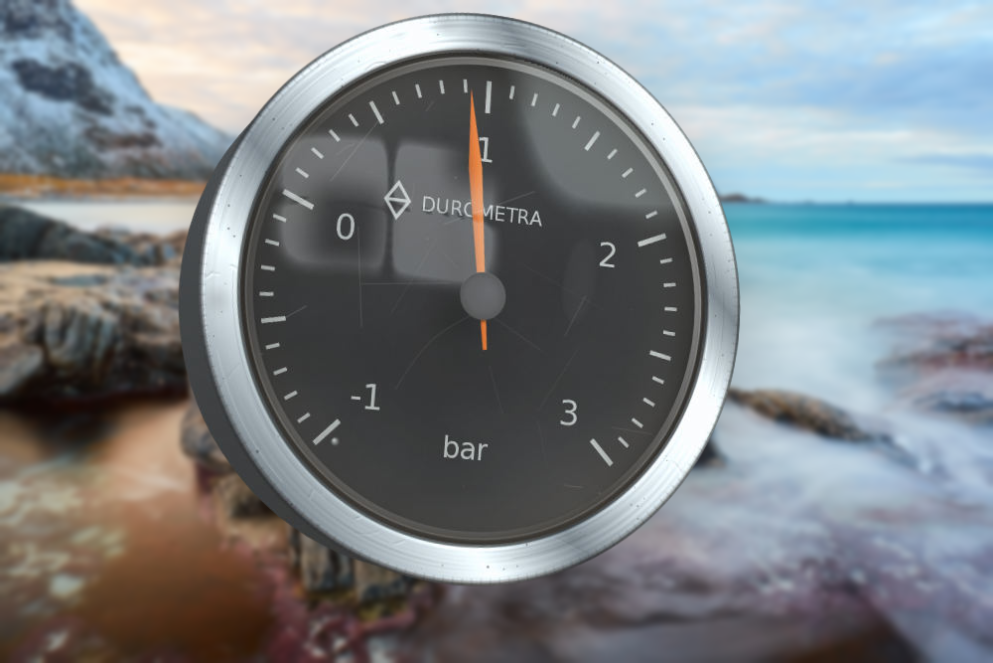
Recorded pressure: 0.9 bar
